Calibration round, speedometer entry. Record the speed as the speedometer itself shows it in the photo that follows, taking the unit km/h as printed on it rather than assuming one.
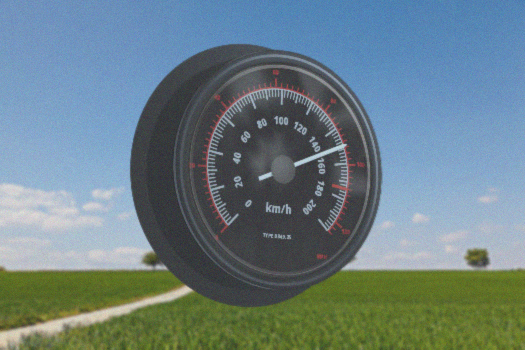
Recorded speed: 150 km/h
